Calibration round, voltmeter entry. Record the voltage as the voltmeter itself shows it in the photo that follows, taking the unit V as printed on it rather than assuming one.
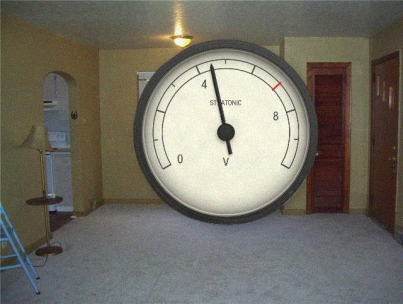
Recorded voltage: 4.5 V
